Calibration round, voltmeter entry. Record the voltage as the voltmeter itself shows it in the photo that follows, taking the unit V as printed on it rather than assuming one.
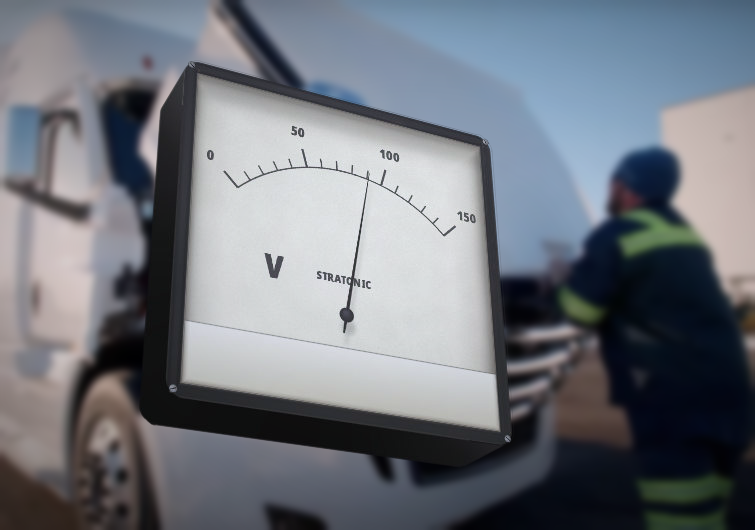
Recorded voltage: 90 V
